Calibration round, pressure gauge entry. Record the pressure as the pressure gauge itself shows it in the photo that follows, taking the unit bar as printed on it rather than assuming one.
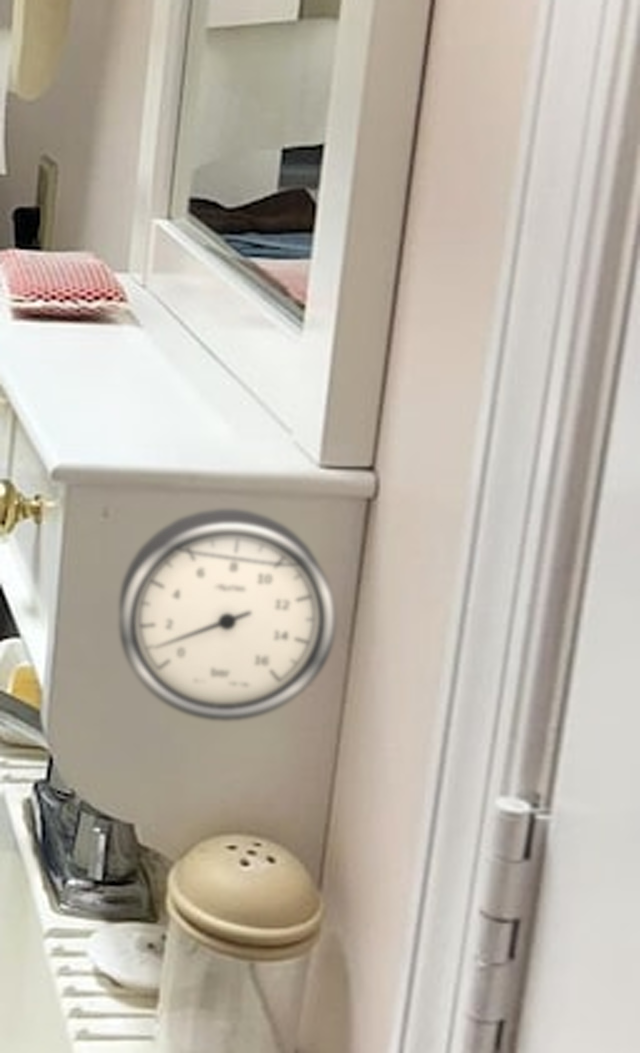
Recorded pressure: 1 bar
